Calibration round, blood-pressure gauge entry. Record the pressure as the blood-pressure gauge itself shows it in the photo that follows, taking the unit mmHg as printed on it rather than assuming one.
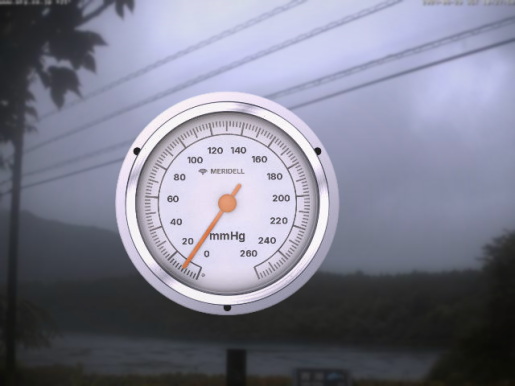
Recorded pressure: 10 mmHg
